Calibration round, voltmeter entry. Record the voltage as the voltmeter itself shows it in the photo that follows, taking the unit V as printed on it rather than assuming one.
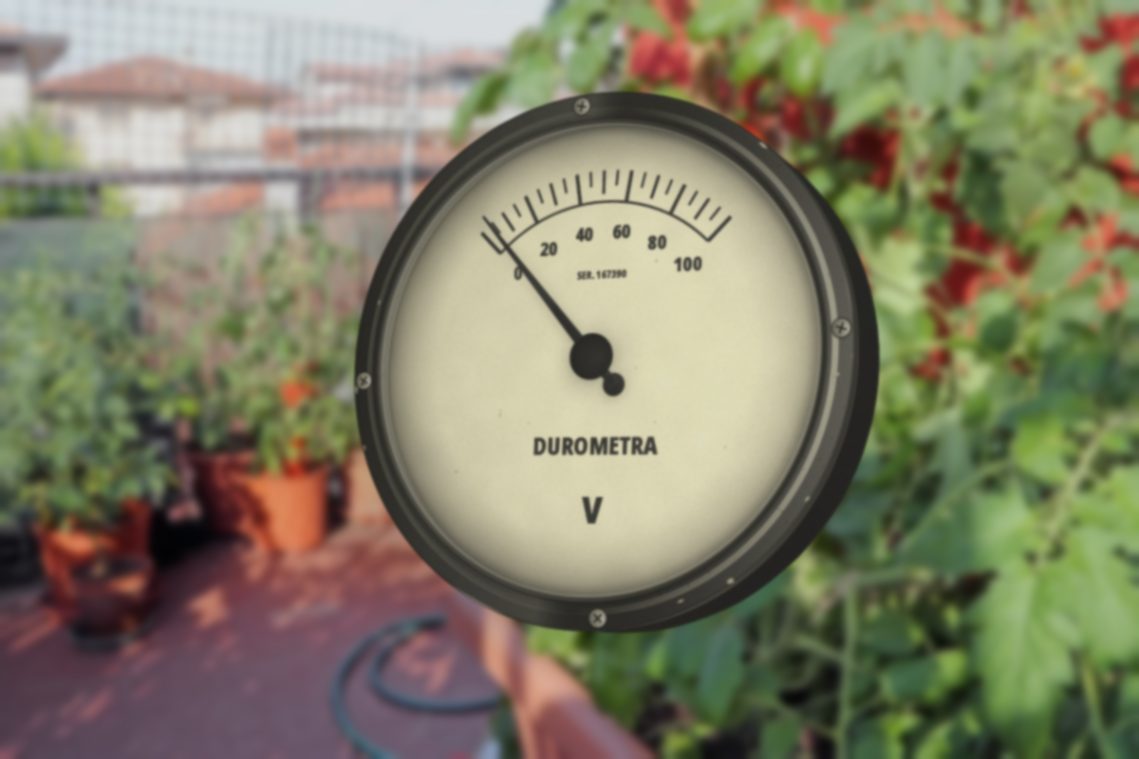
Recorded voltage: 5 V
